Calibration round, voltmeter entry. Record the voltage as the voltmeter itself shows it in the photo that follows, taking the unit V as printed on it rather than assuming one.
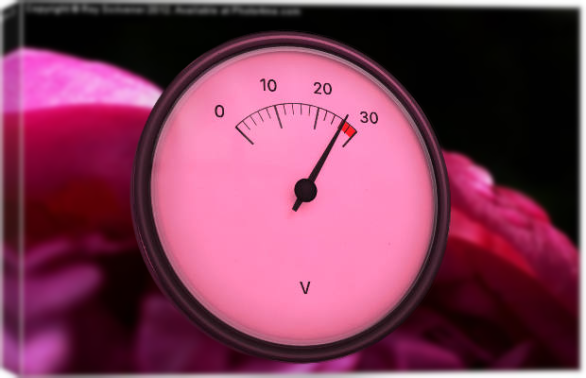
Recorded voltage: 26 V
